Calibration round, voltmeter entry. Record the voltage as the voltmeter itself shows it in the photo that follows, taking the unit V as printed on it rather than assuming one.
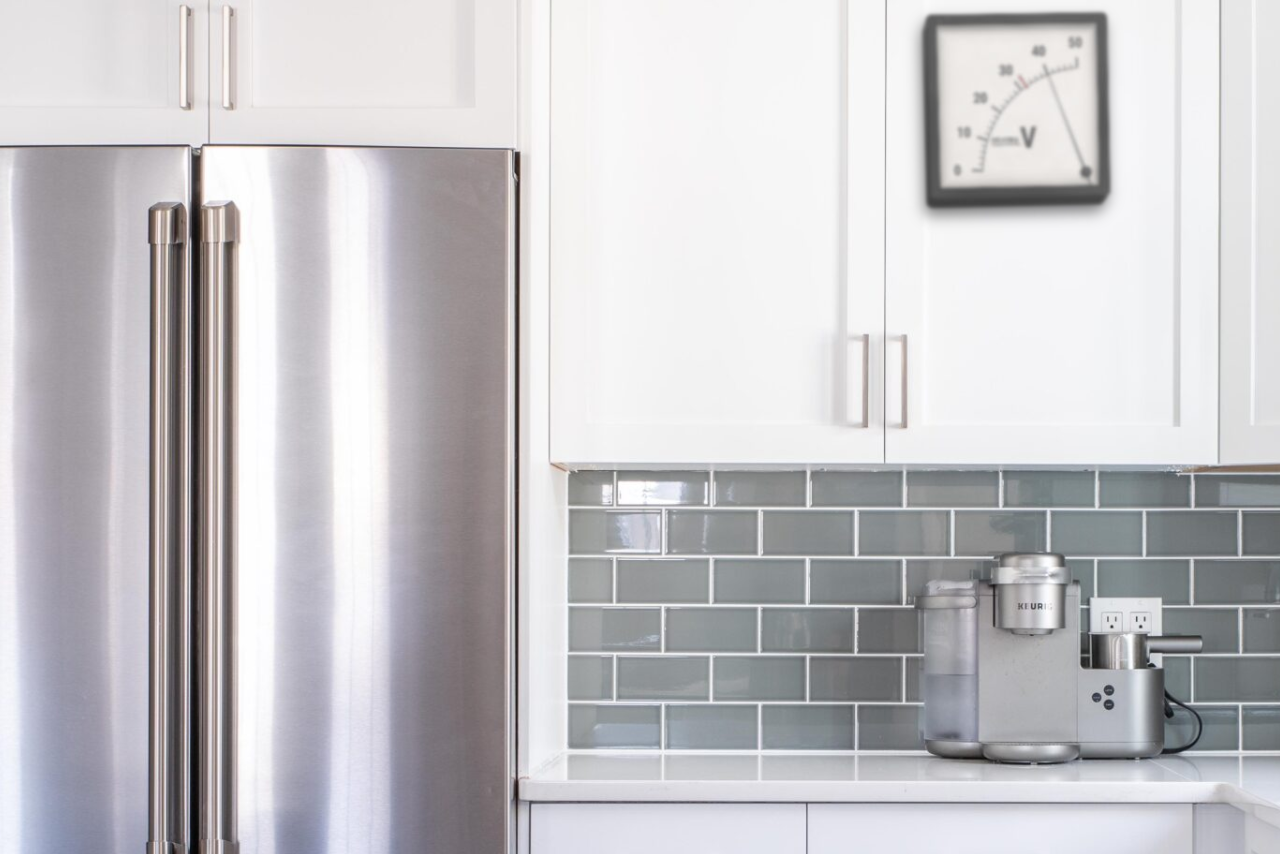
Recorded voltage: 40 V
